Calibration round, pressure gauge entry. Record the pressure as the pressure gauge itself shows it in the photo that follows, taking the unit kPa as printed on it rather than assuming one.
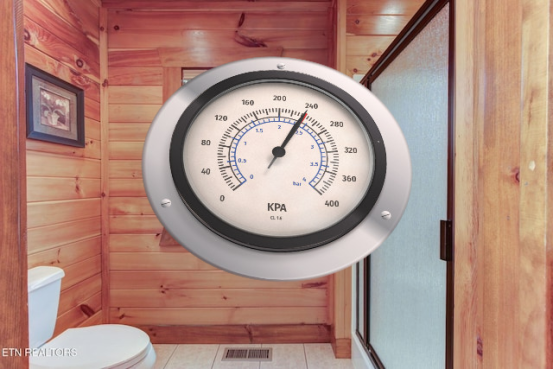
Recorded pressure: 240 kPa
